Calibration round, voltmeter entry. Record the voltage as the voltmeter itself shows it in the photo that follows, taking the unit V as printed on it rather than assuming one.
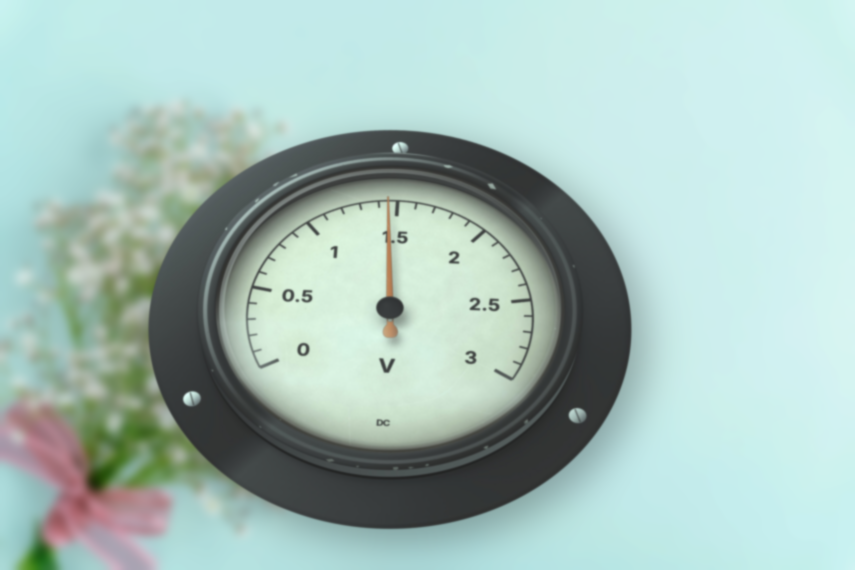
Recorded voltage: 1.45 V
